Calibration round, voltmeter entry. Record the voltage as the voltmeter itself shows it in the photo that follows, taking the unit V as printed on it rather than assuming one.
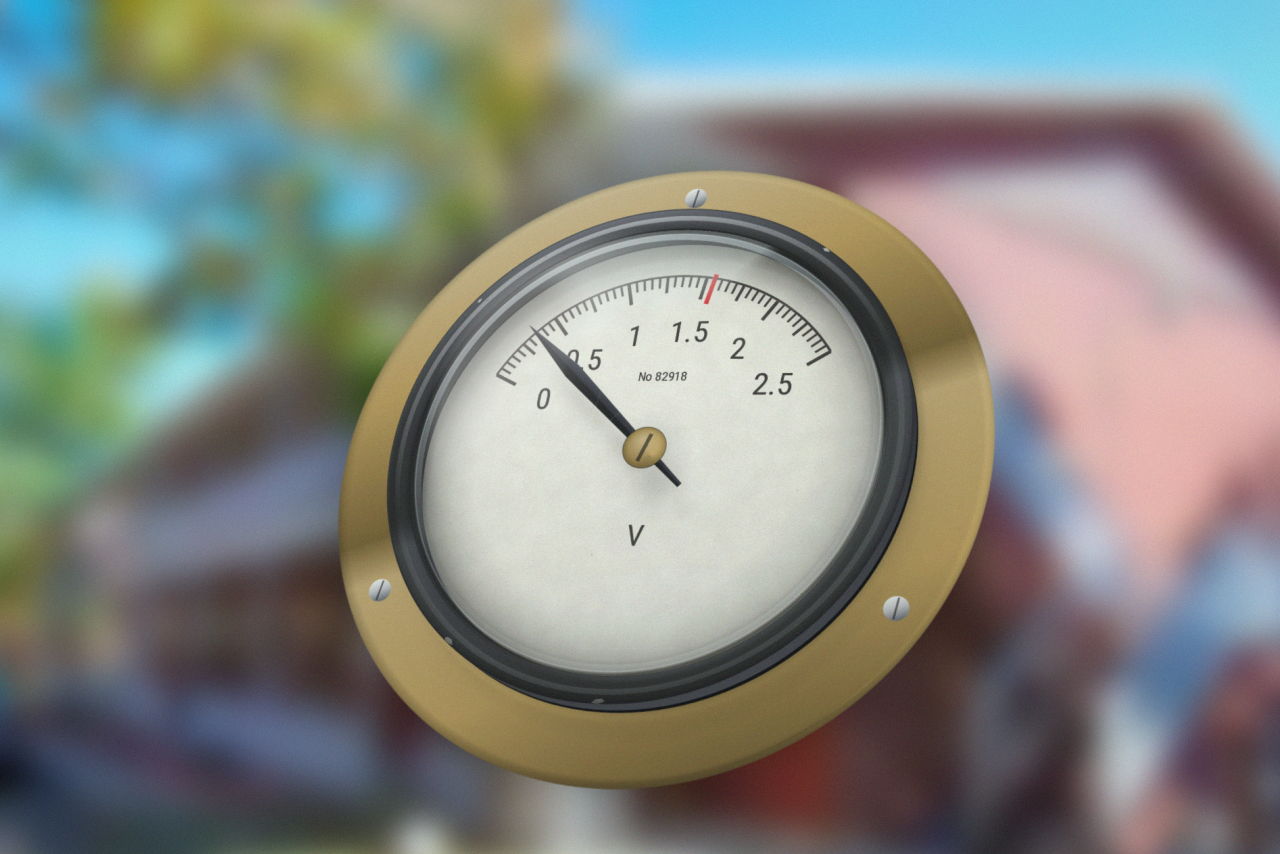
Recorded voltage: 0.35 V
